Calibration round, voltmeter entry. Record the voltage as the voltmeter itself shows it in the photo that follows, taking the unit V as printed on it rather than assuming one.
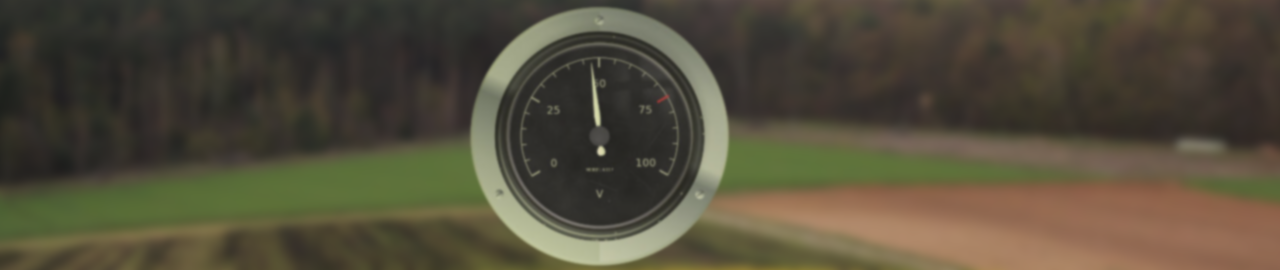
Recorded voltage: 47.5 V
